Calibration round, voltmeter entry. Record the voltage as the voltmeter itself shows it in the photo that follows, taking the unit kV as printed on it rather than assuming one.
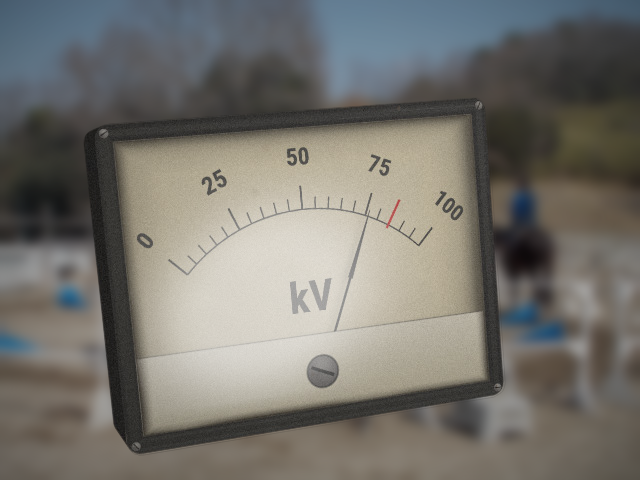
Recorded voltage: 75 kV
